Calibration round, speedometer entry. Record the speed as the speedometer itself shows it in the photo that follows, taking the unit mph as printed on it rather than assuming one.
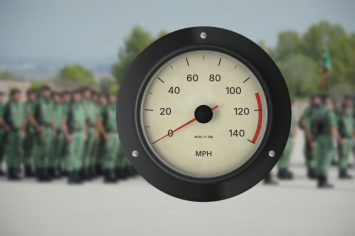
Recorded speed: 0 mph
